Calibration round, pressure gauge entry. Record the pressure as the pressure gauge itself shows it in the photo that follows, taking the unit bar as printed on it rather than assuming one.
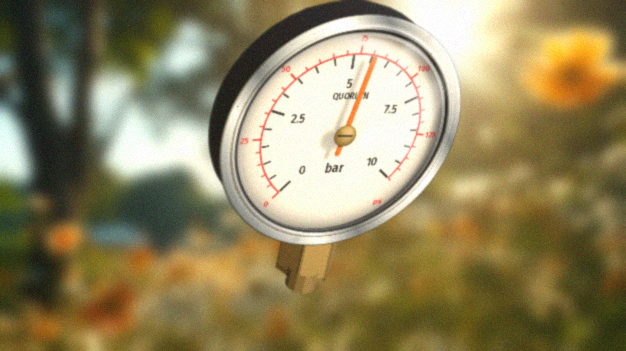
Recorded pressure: 5.5 bar
